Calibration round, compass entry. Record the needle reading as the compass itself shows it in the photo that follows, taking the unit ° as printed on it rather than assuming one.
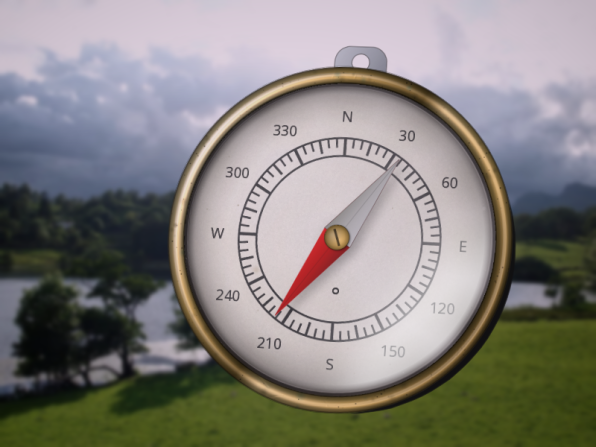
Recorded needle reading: 215 °
